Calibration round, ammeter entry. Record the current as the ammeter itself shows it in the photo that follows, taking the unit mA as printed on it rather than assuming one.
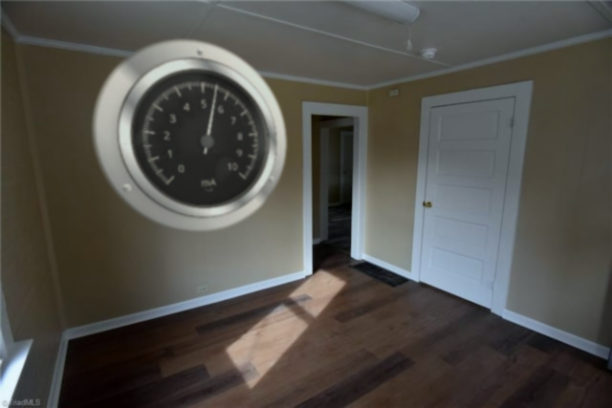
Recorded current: 5.5 mA
